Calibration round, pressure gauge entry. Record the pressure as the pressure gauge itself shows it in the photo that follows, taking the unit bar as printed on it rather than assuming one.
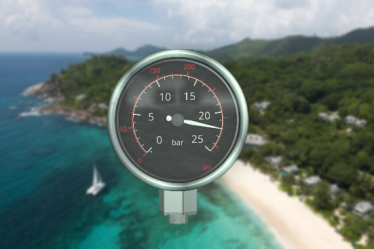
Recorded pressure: 22 bar
